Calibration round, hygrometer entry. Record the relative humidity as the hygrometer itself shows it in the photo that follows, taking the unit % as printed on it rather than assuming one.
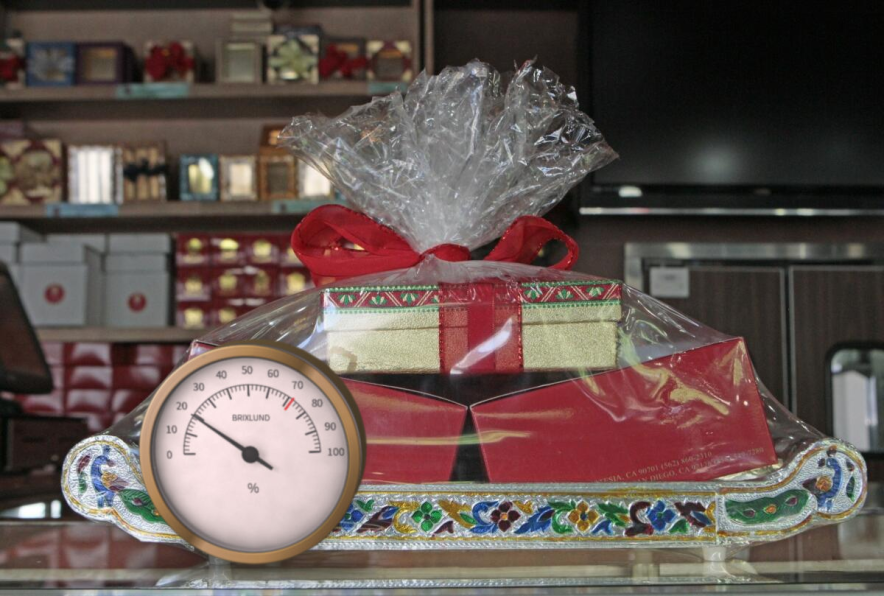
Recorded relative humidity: 20 %
